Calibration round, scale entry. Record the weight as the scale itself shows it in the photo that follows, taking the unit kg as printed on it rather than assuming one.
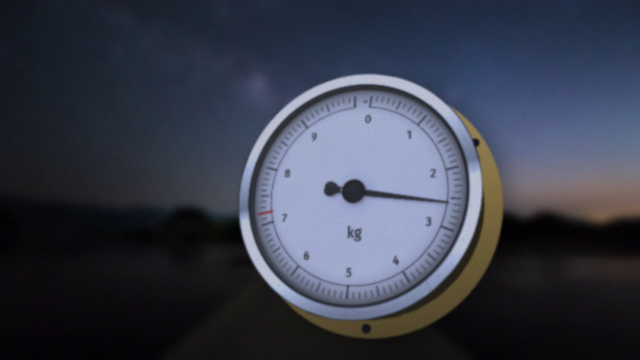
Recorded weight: 2.6 kg
